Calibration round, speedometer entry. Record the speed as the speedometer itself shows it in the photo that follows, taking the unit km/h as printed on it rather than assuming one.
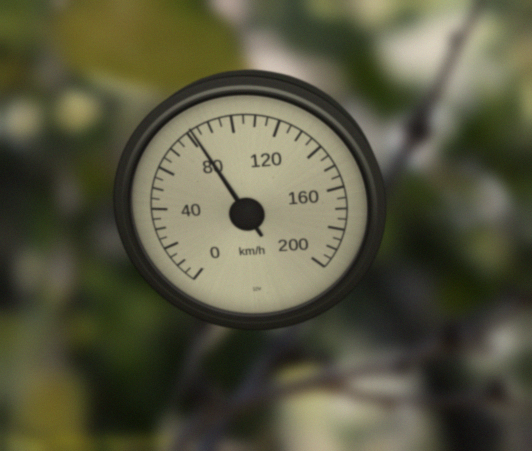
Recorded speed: 82.5 km/h
